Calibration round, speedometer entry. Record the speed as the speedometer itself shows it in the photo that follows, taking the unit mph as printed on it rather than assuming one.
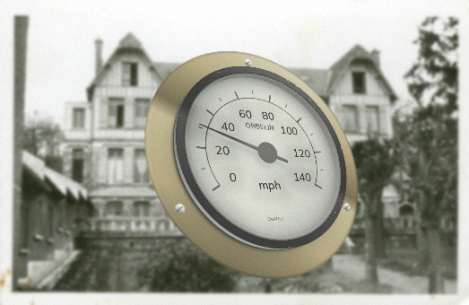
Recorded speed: 30 mph
